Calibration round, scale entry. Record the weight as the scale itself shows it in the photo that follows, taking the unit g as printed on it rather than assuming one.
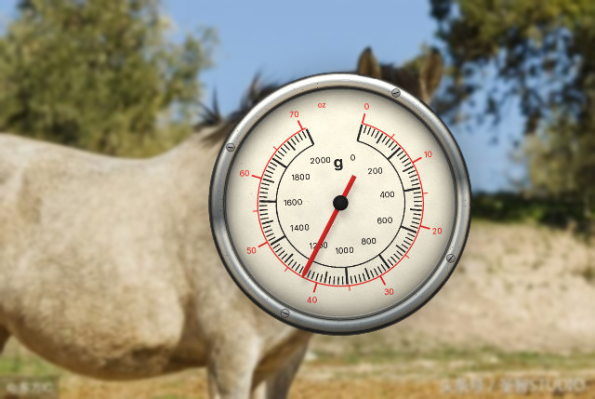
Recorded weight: 1200 g
